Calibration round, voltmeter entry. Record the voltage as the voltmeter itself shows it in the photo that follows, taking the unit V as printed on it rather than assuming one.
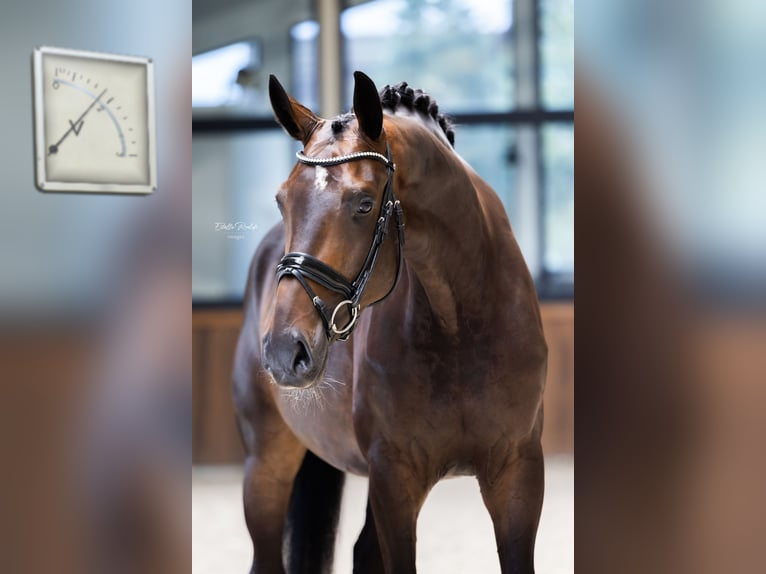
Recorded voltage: 1.8 V
